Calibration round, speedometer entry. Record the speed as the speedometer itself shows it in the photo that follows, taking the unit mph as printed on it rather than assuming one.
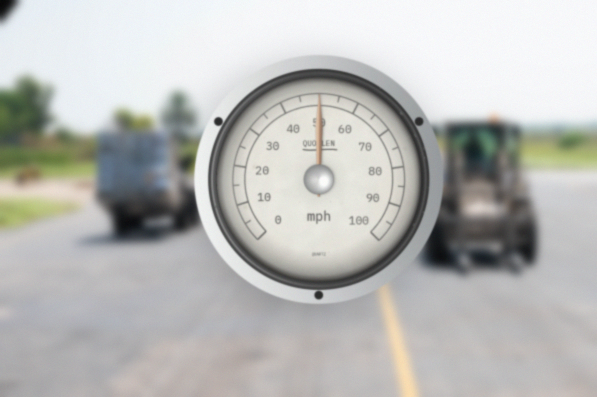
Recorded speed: 50 mph
